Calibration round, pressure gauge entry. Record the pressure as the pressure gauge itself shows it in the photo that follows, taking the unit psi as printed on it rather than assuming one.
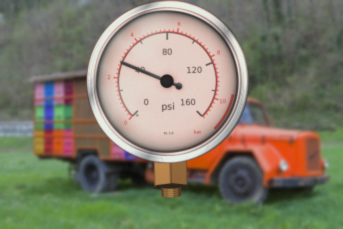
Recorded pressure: 40 psi
